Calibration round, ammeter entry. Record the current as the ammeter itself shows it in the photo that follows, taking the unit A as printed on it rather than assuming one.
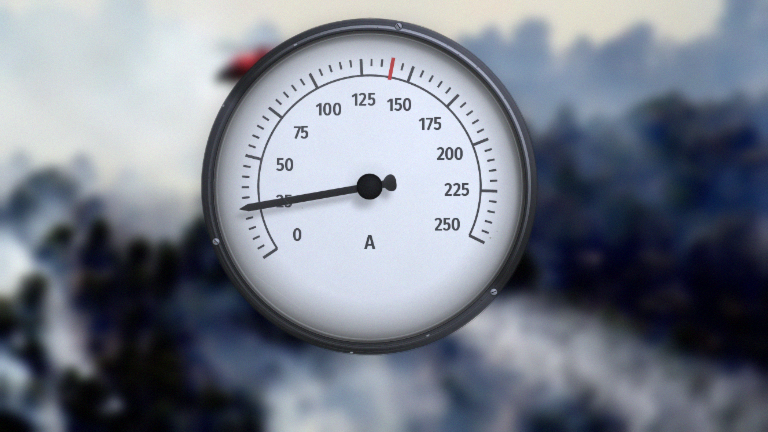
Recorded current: 25 A
